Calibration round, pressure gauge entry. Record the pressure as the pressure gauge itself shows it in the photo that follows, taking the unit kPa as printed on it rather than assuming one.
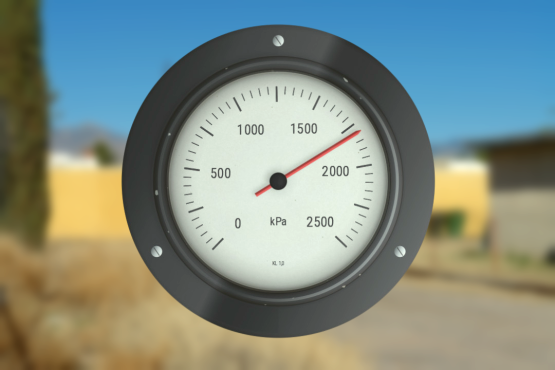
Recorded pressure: 1800 kPa
